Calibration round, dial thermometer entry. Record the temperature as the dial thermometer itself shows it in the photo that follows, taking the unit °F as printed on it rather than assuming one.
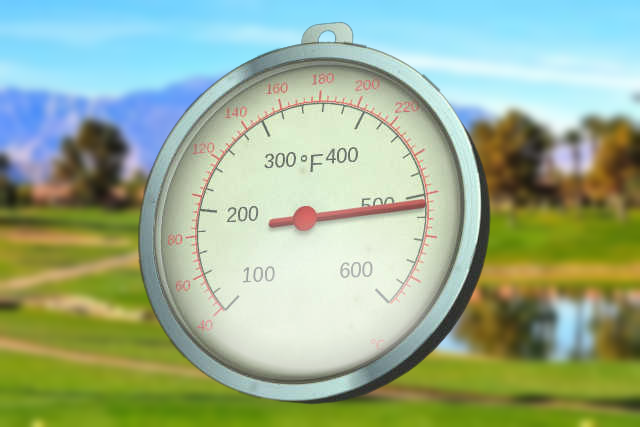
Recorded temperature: 510 °F
